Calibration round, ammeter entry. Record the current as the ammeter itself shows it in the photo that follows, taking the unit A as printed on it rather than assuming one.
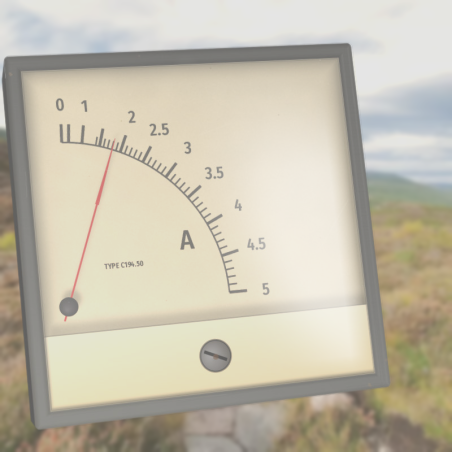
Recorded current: 1.8 A
